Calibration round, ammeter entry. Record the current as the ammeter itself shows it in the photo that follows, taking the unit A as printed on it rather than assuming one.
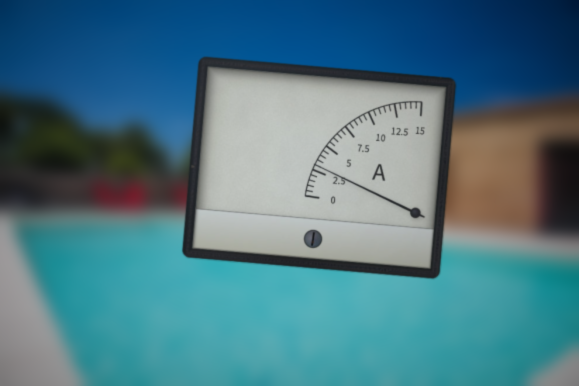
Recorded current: 3 A
